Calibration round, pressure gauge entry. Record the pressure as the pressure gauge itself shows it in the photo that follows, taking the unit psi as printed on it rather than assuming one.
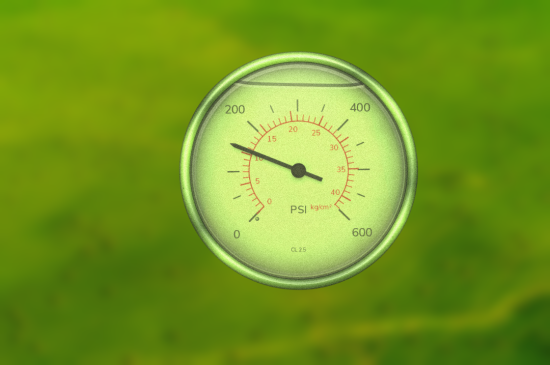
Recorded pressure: 150 psi
